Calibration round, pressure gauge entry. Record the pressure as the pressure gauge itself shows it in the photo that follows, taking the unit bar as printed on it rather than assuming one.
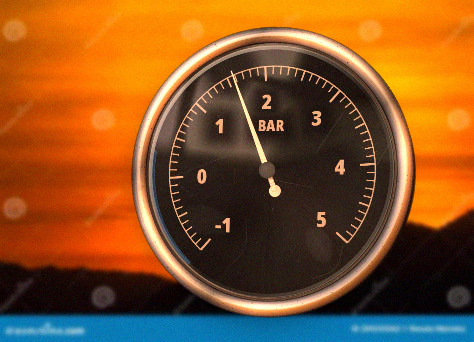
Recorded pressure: 1.6 bar
